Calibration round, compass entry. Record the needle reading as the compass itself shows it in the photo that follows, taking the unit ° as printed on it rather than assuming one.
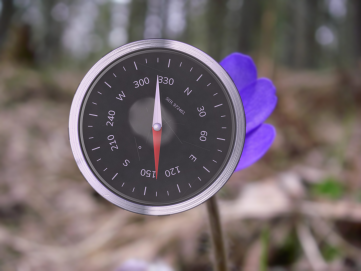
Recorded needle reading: 140 °
